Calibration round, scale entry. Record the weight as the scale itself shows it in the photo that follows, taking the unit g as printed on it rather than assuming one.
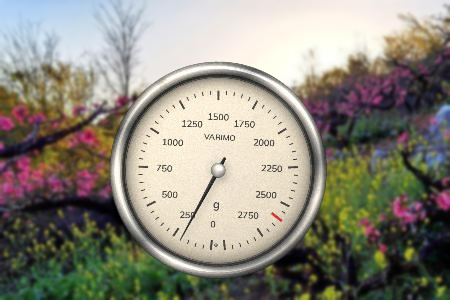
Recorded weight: 200 g
